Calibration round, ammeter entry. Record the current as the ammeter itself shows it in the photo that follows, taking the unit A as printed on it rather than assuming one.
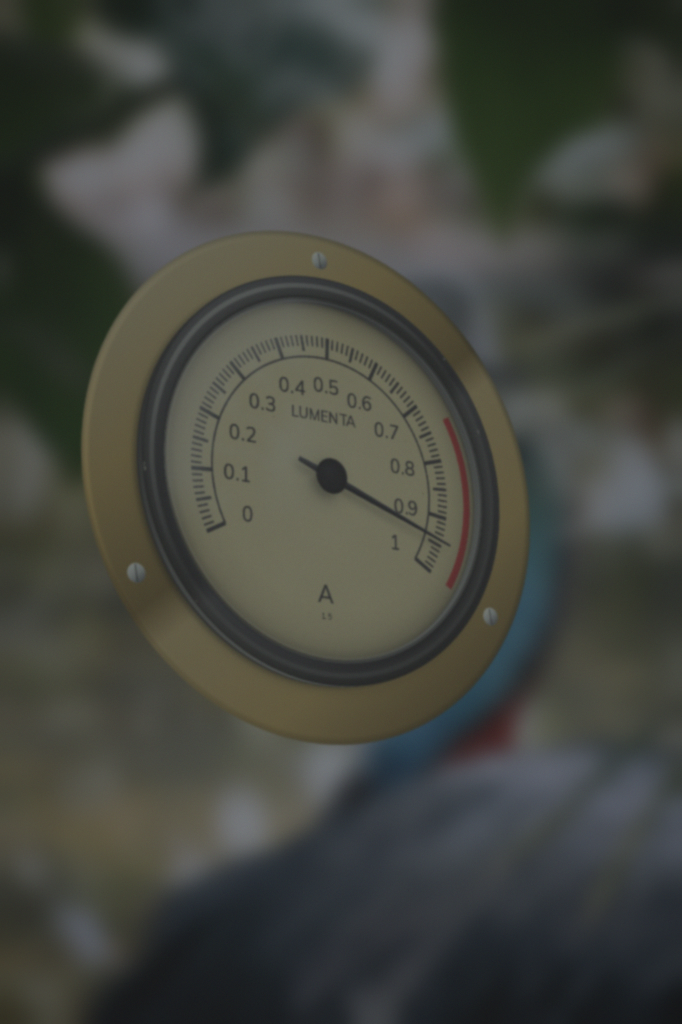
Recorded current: 0.95 A
